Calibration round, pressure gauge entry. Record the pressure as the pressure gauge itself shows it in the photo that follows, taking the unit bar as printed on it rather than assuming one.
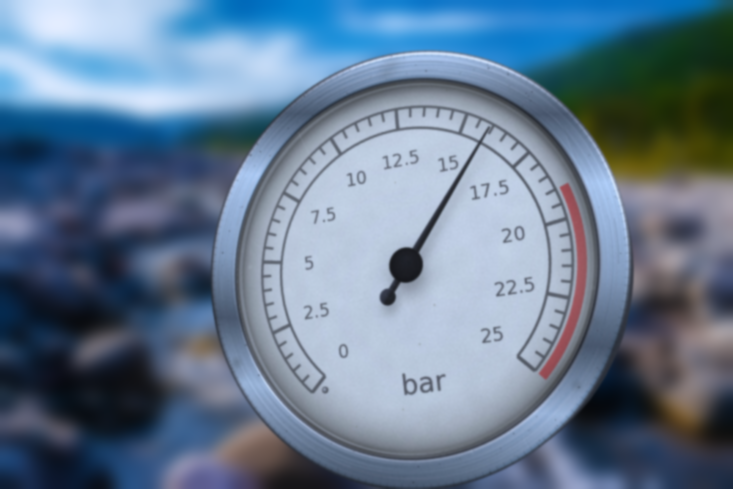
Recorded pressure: 16 bar
